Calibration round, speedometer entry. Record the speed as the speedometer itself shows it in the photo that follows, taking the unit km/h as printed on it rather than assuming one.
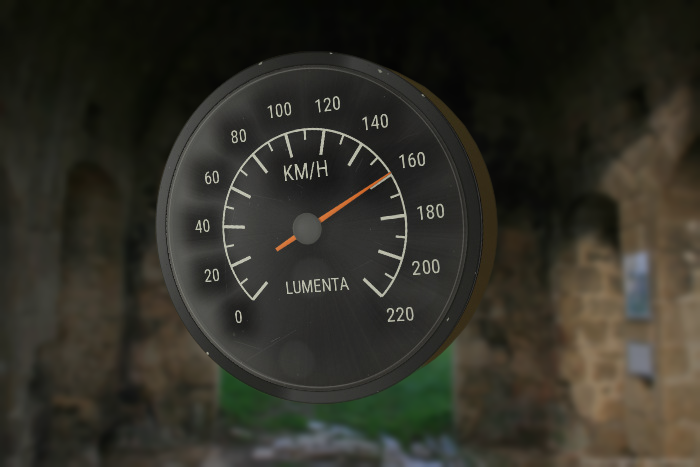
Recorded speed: 160 km/h
